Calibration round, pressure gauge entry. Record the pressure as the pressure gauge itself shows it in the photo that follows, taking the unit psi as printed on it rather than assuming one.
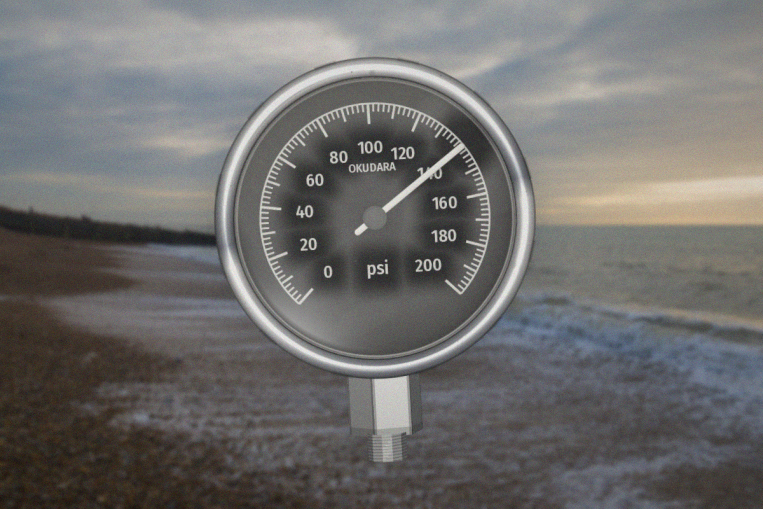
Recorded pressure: 140 psi
